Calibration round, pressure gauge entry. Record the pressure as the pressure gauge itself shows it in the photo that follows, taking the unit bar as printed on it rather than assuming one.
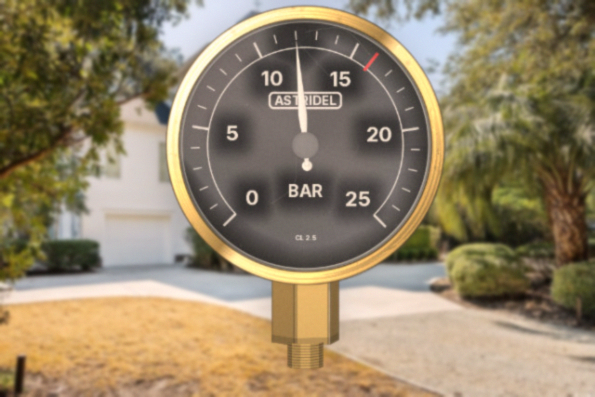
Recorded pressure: 12 bar
